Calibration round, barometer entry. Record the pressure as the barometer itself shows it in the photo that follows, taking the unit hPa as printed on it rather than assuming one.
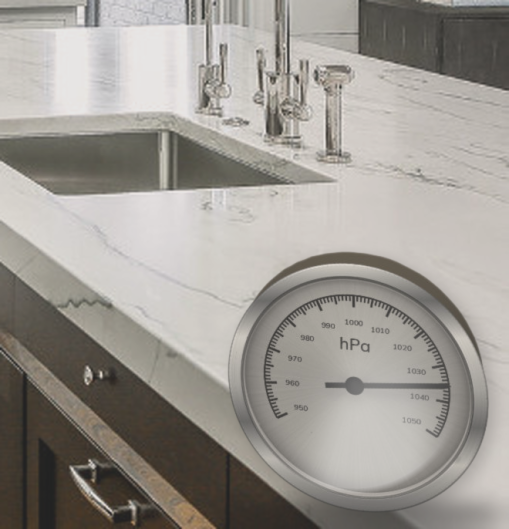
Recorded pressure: 1035 hPa
